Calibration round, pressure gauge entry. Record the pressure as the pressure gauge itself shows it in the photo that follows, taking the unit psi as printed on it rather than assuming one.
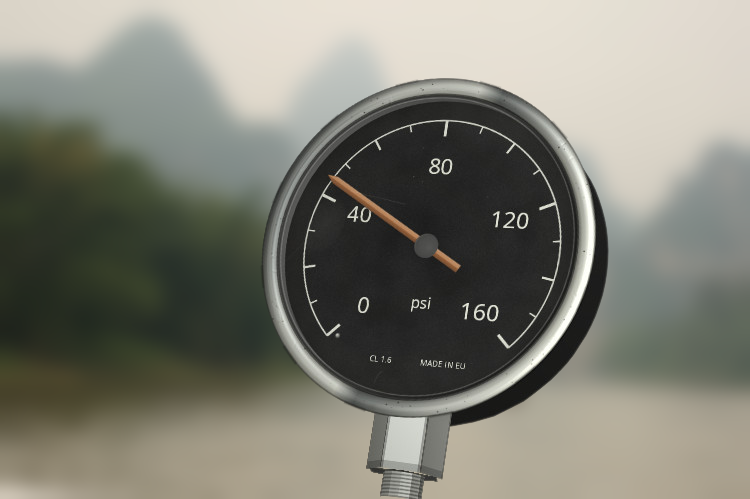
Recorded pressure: 45 psi
